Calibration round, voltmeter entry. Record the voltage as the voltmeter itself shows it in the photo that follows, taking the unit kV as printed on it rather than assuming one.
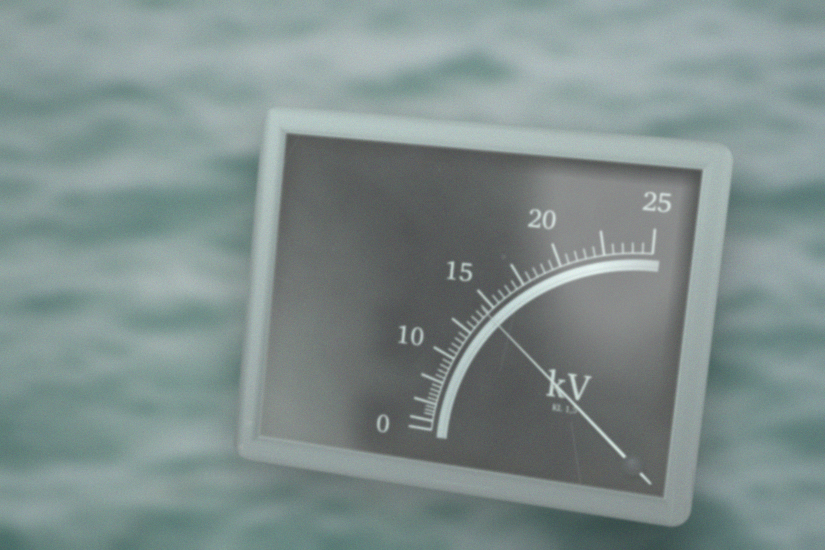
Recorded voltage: 14.5 kV
